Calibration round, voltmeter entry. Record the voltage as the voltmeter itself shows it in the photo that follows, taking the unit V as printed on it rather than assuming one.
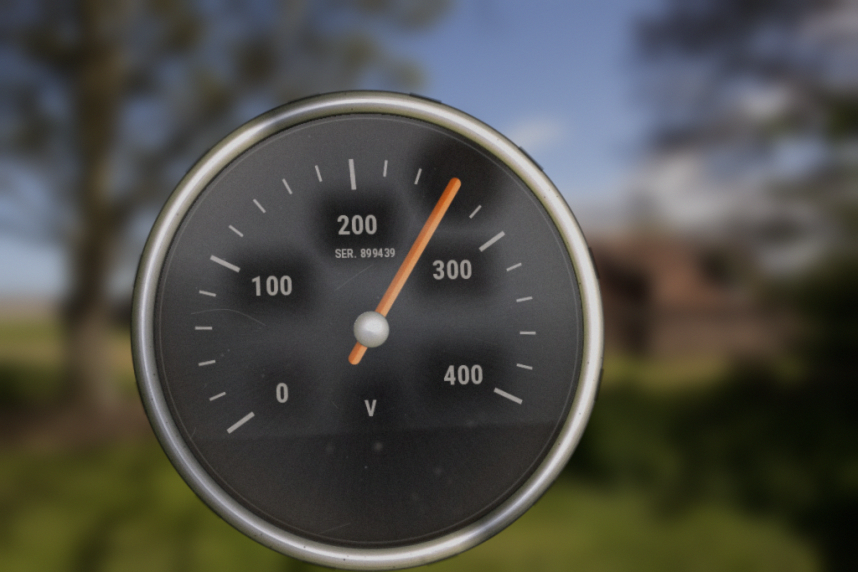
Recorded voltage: 260 V
